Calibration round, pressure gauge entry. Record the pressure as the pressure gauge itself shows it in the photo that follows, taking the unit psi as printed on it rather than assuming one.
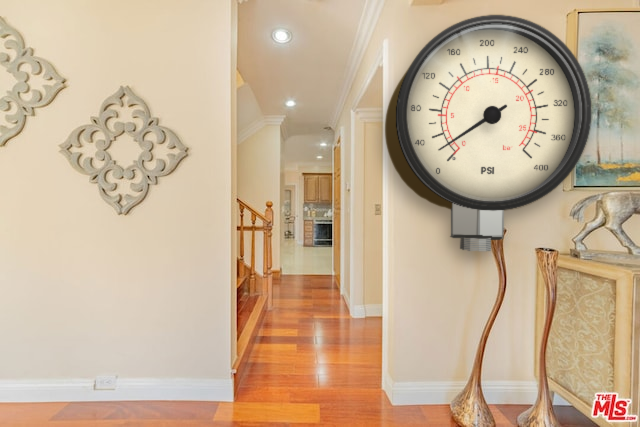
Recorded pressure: 20 psi
